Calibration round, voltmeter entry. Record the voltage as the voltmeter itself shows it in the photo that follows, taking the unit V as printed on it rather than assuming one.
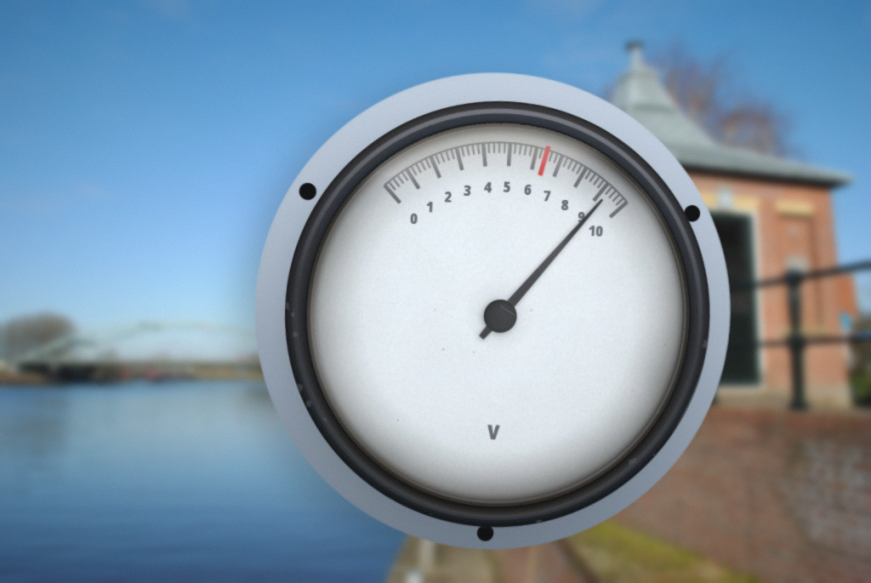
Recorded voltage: 9.2 V
